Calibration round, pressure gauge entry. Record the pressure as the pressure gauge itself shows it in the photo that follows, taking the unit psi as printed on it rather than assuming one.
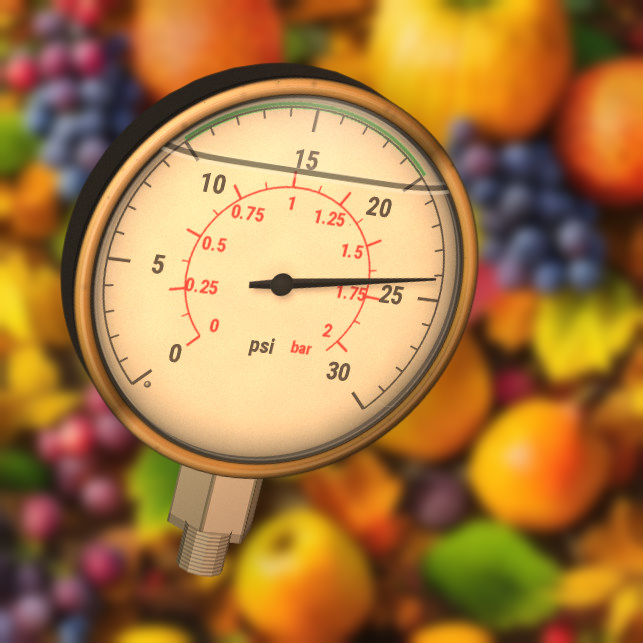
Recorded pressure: 24 psi
